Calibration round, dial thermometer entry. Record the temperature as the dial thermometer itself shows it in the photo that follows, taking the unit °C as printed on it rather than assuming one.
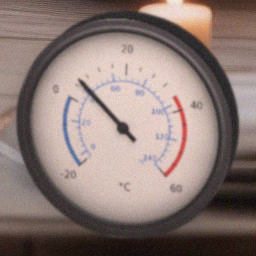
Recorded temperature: 6 °C
